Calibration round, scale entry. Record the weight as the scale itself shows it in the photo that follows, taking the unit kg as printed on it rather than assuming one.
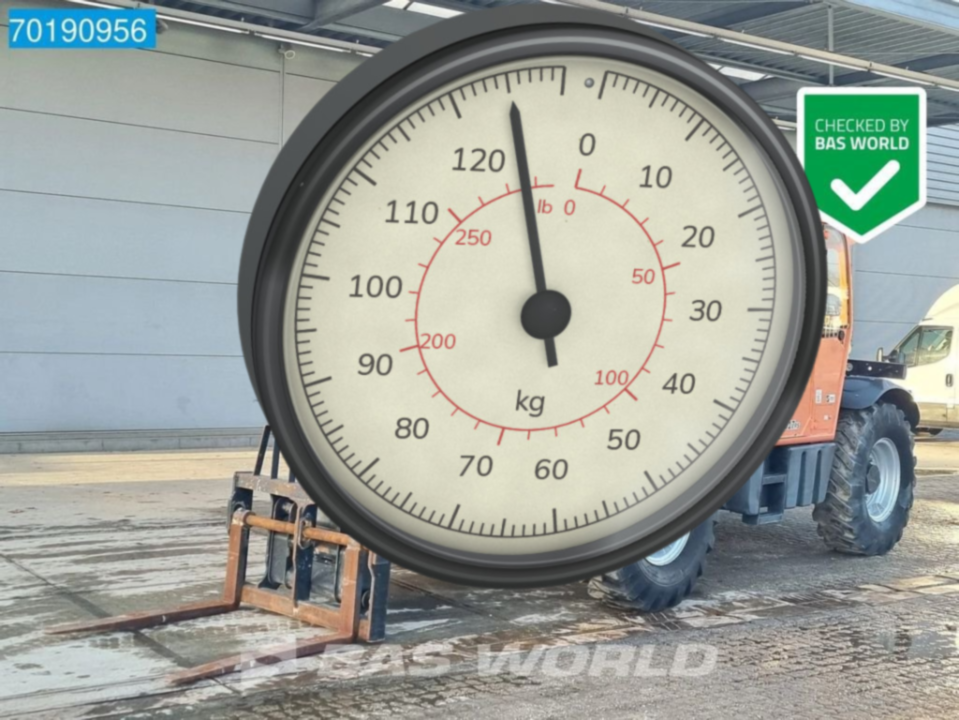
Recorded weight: 125 kg
